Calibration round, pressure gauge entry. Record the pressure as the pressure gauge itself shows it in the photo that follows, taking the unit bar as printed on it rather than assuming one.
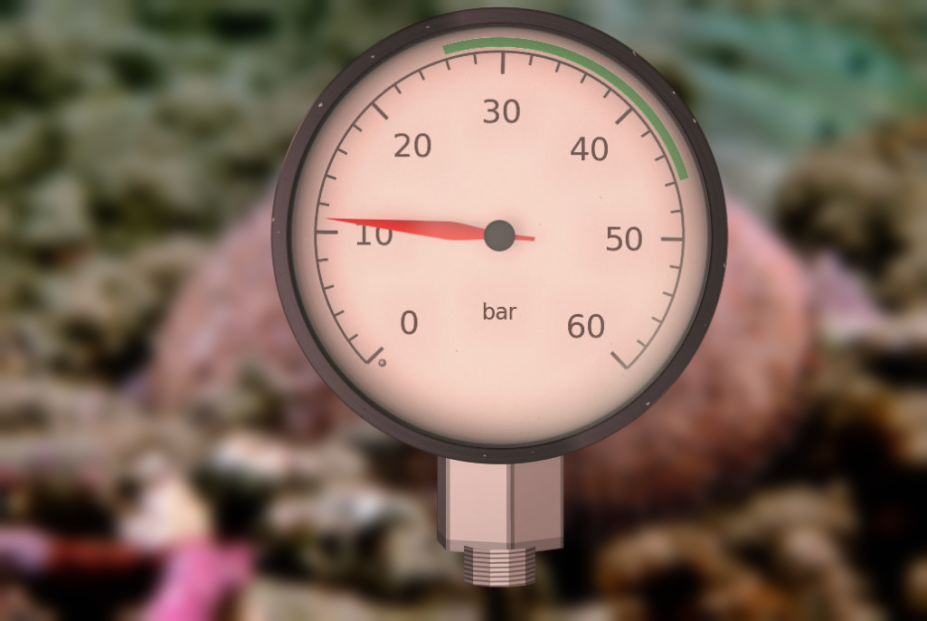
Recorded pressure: 11 bar
